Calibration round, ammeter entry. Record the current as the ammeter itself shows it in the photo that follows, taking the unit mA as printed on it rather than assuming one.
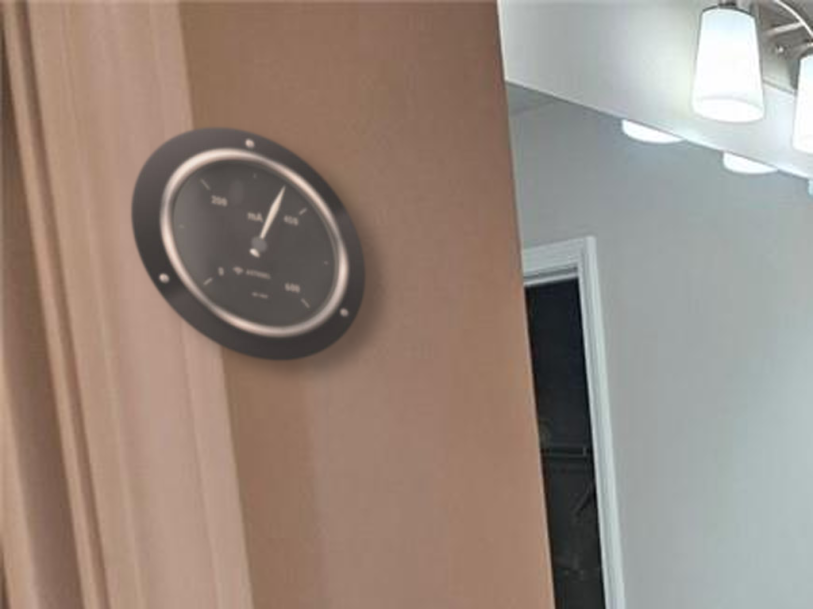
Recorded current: 350 mA
